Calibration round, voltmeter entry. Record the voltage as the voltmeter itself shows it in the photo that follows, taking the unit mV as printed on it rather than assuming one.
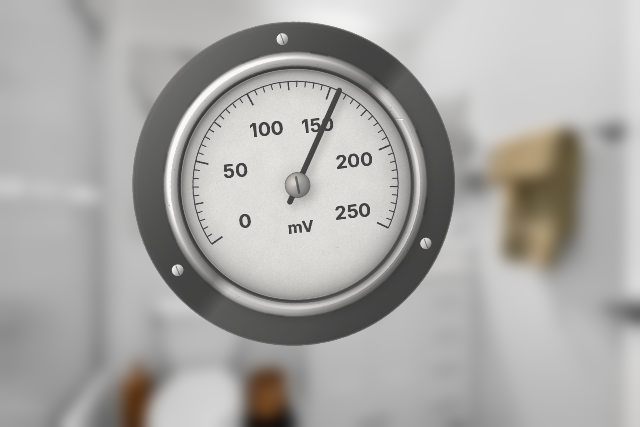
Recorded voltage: 155 mV
